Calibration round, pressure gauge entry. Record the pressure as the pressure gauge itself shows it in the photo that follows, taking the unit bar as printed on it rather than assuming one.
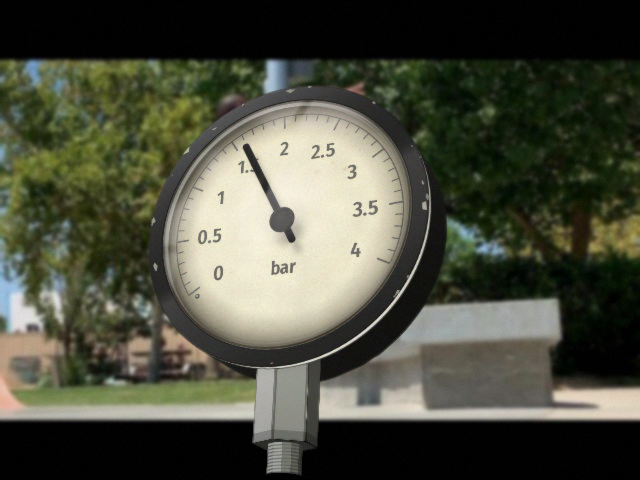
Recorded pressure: 1.6 bar
